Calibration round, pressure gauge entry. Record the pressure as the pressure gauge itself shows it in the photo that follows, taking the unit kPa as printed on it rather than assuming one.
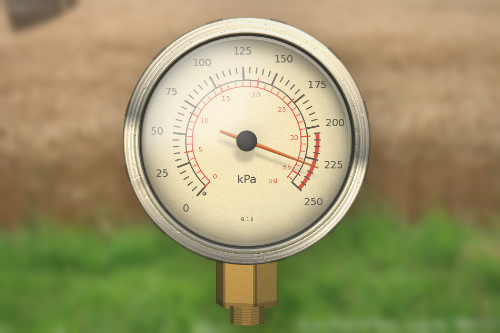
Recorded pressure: 230 kPa
